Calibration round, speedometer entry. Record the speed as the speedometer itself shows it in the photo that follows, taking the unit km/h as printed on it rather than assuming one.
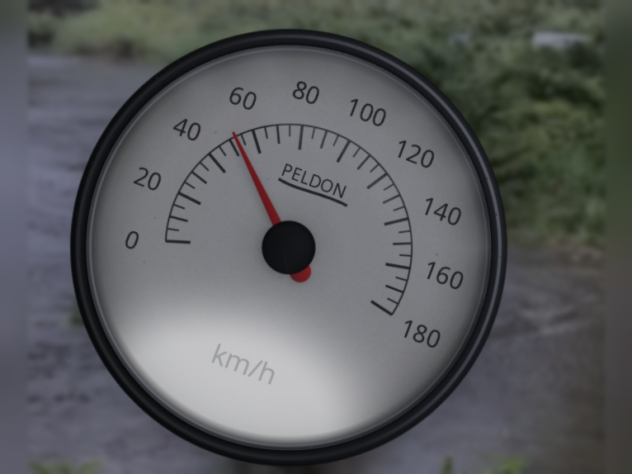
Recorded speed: 52.5 km/h
